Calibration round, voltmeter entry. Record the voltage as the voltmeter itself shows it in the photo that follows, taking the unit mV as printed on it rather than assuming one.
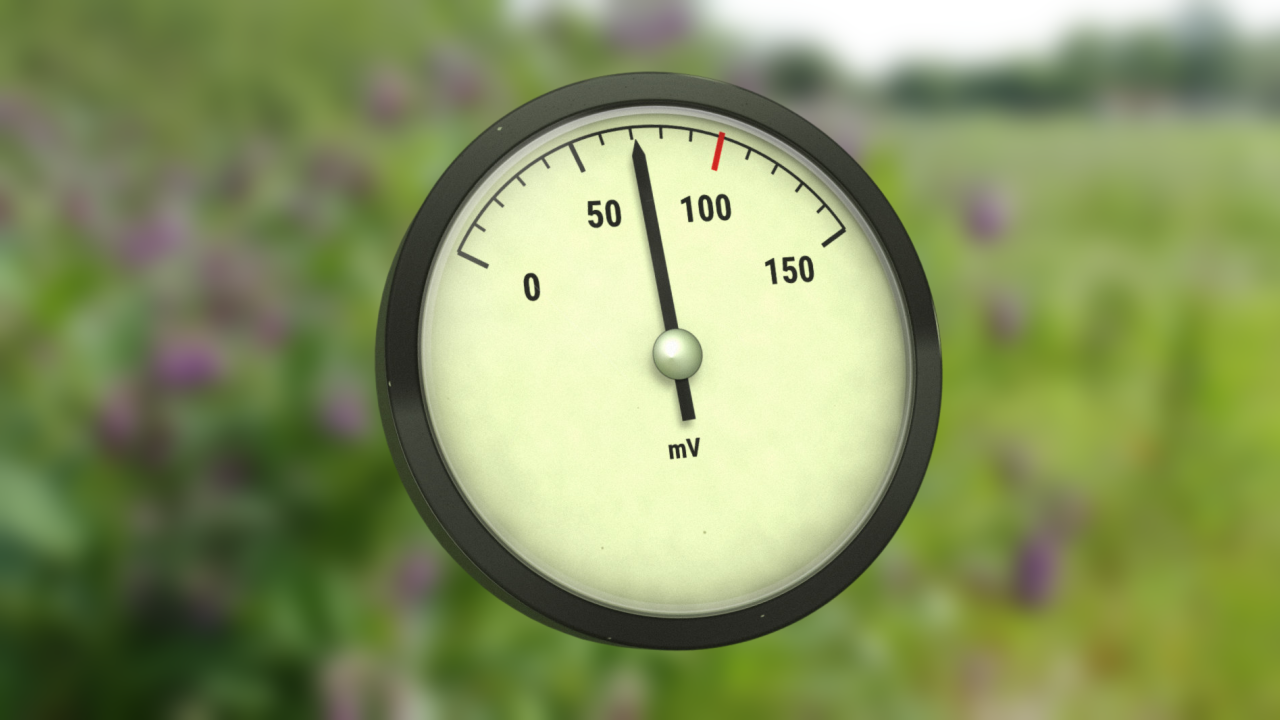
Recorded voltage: 70 mV
